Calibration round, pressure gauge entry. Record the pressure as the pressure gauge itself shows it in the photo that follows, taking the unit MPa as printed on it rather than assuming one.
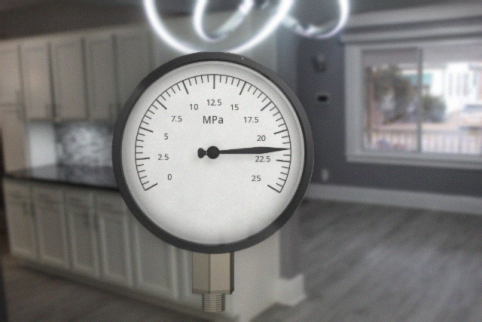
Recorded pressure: 21.5 MPa
